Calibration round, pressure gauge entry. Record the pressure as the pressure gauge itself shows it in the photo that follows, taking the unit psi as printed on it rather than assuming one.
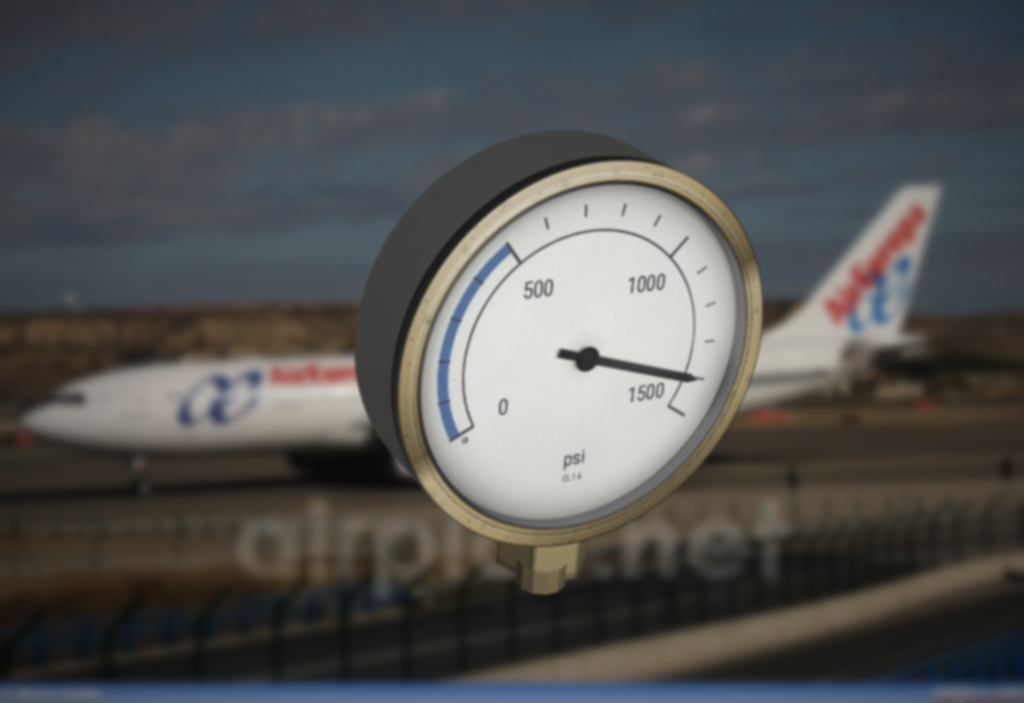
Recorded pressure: 1400 psi
